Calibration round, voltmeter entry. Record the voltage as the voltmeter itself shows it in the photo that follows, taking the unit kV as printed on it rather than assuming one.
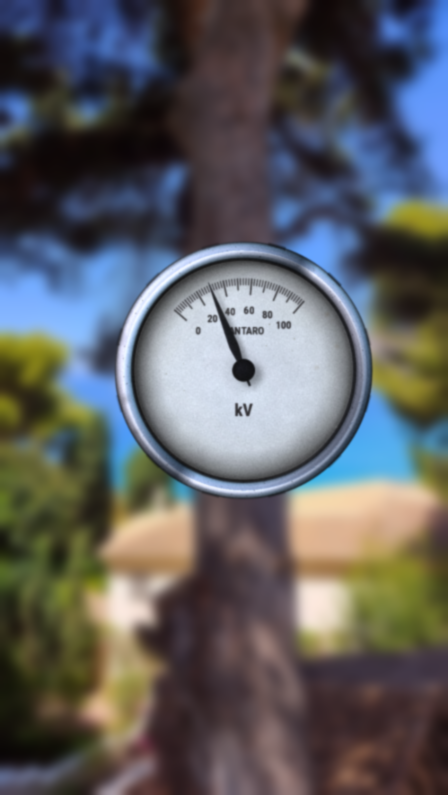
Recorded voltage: 30 kV
